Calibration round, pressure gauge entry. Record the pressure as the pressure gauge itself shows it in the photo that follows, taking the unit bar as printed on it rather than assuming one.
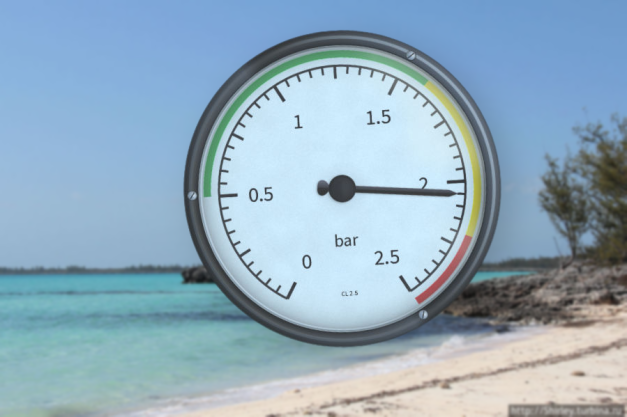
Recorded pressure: 2.05 bar
